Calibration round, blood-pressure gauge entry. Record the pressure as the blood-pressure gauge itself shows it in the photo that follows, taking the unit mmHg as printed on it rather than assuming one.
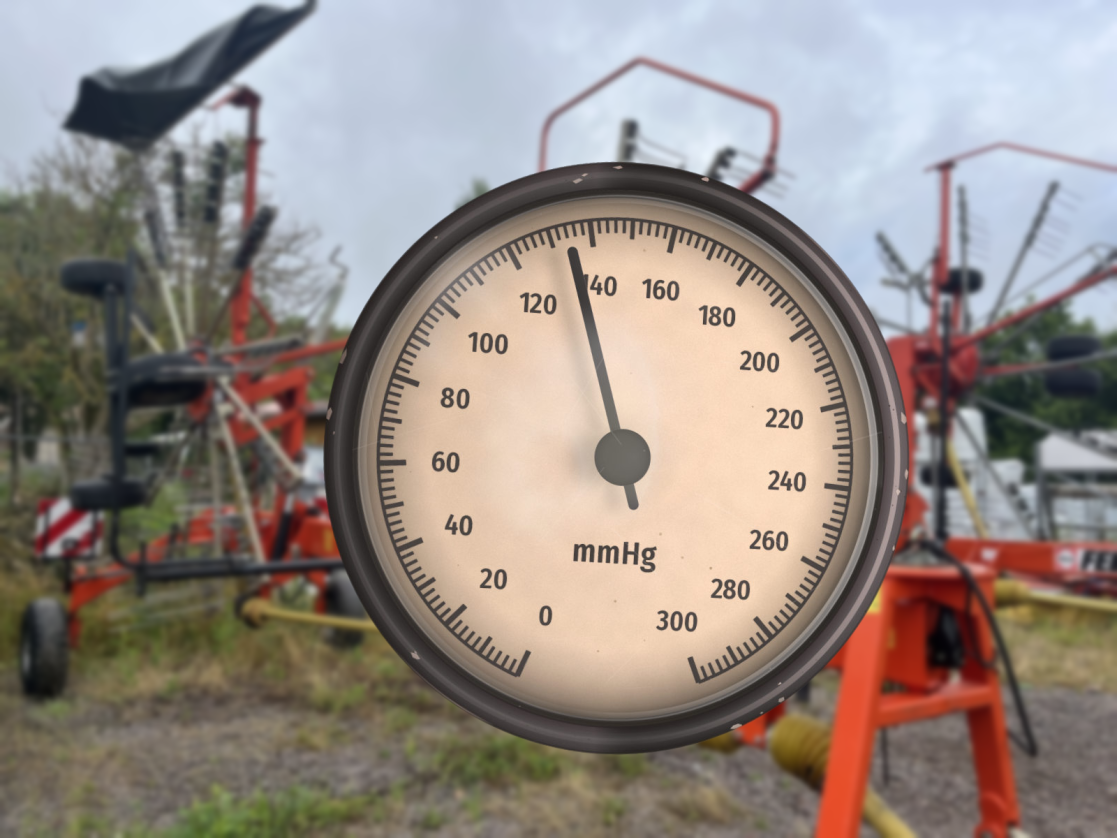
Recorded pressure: 134 mmHg
